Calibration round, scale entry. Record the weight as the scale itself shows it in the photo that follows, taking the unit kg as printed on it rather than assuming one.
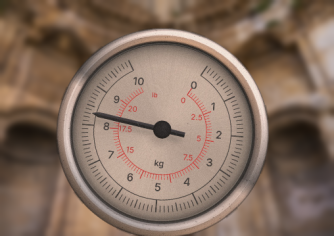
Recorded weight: 8.3 kg
